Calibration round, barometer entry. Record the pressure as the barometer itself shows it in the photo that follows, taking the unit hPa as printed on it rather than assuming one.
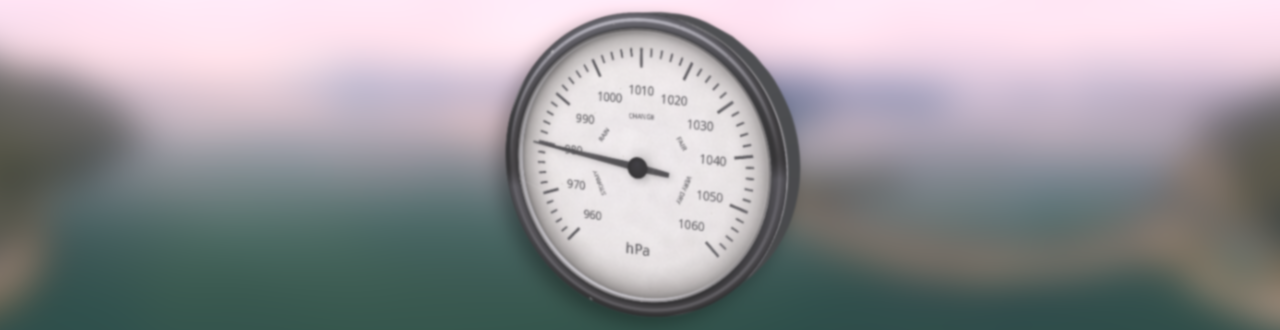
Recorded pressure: 980 hPa
